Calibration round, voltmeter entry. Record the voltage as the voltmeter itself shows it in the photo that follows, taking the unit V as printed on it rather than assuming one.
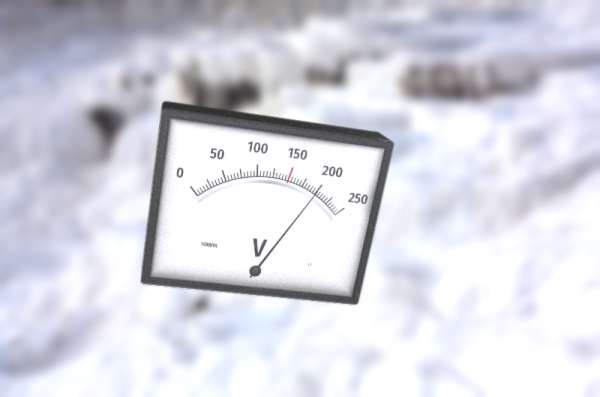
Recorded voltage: 200 V
